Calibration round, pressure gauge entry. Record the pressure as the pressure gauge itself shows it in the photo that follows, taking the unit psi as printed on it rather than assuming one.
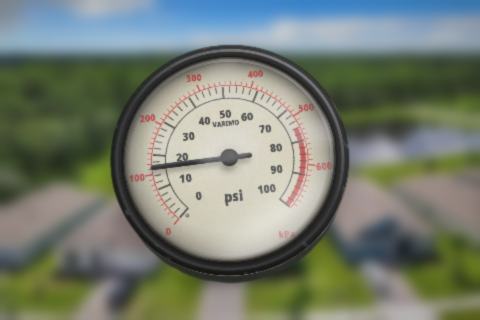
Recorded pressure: 16 psi
